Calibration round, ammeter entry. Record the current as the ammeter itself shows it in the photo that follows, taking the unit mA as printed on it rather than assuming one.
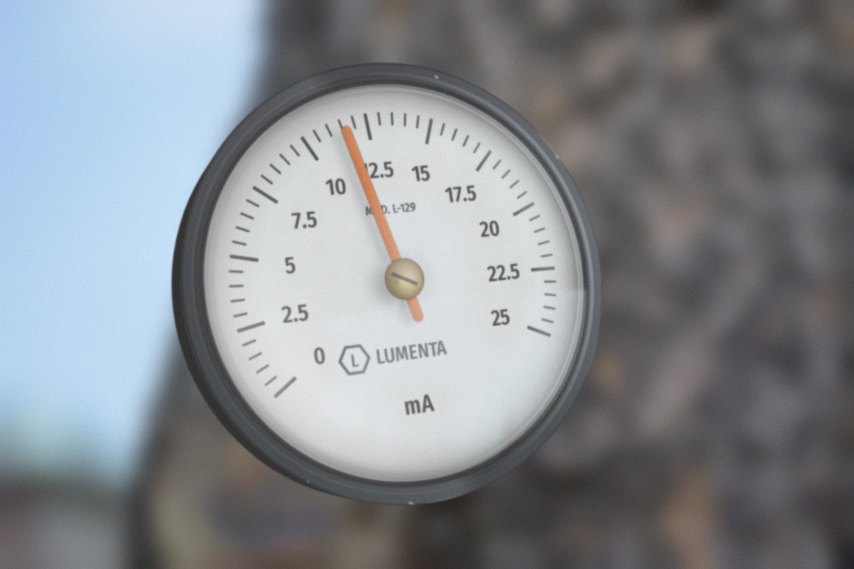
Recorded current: 11.5 mA
